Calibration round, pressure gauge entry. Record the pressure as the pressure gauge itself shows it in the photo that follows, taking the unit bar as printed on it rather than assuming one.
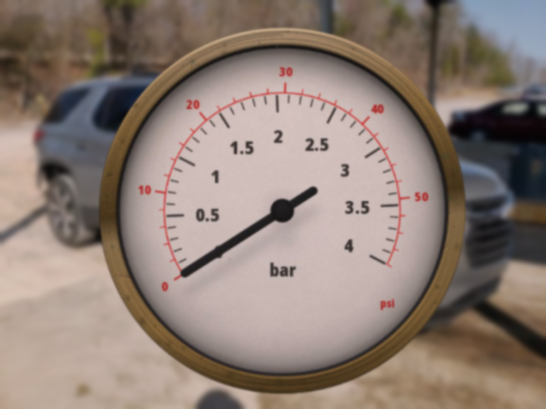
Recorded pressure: 0 bar
